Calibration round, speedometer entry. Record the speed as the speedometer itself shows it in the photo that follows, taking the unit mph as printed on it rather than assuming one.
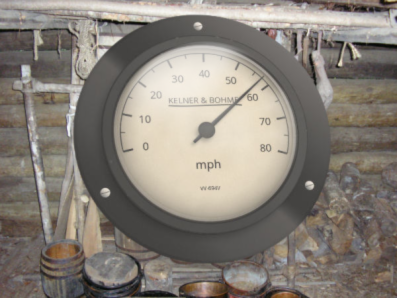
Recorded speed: 57.5 mph
